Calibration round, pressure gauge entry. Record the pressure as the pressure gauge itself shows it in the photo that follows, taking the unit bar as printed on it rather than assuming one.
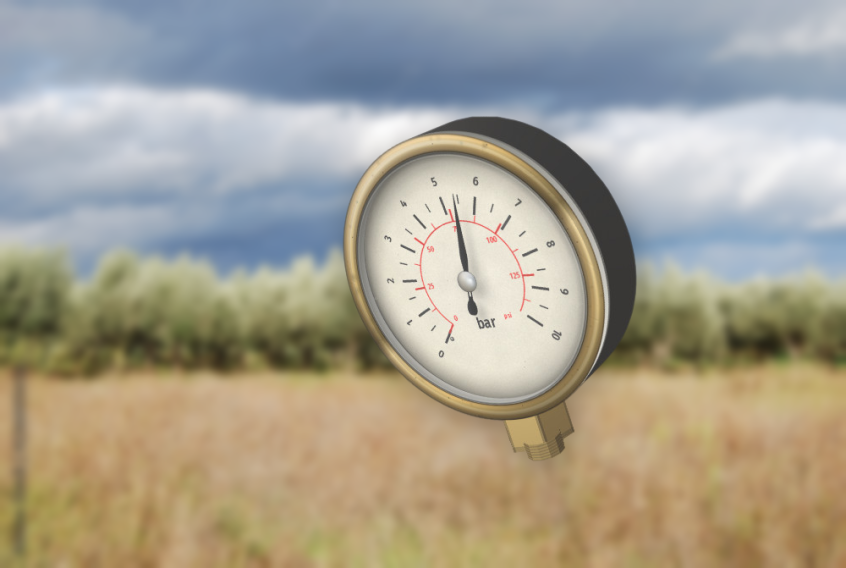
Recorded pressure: 5.5 bar
